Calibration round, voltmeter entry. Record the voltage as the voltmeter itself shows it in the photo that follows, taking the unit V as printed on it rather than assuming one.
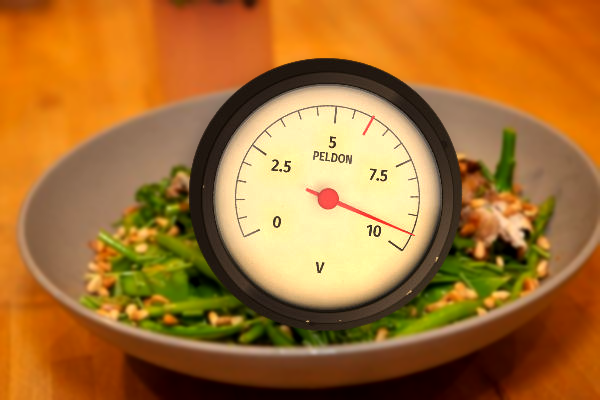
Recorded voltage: 9.5 V
